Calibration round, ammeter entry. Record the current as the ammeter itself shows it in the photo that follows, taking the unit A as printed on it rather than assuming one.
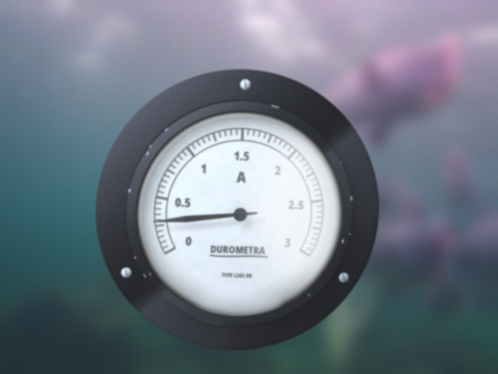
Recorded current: 0.3 A
